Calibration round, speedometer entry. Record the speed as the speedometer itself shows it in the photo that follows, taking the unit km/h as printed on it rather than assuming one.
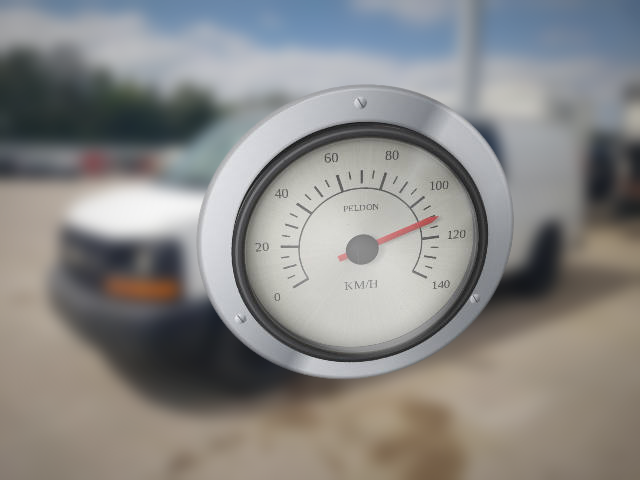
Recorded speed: 110 km/h
